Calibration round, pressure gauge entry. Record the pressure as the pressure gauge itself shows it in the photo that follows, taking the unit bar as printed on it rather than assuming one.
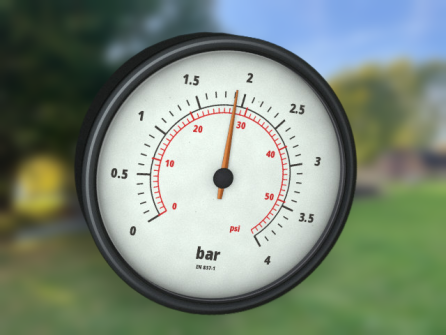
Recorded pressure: 1.9 bar
